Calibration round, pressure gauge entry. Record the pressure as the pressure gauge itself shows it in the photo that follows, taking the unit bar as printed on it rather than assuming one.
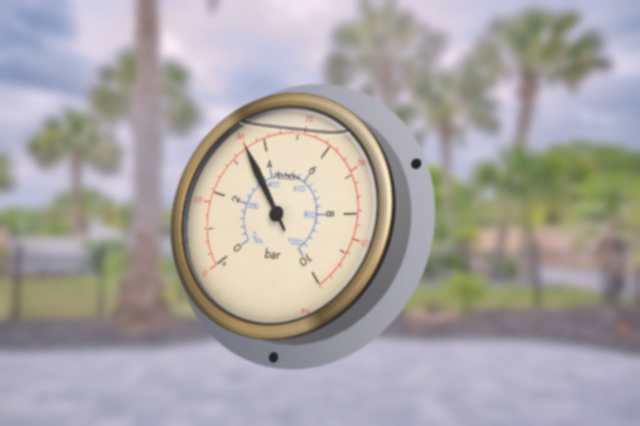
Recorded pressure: 3.5 bar
